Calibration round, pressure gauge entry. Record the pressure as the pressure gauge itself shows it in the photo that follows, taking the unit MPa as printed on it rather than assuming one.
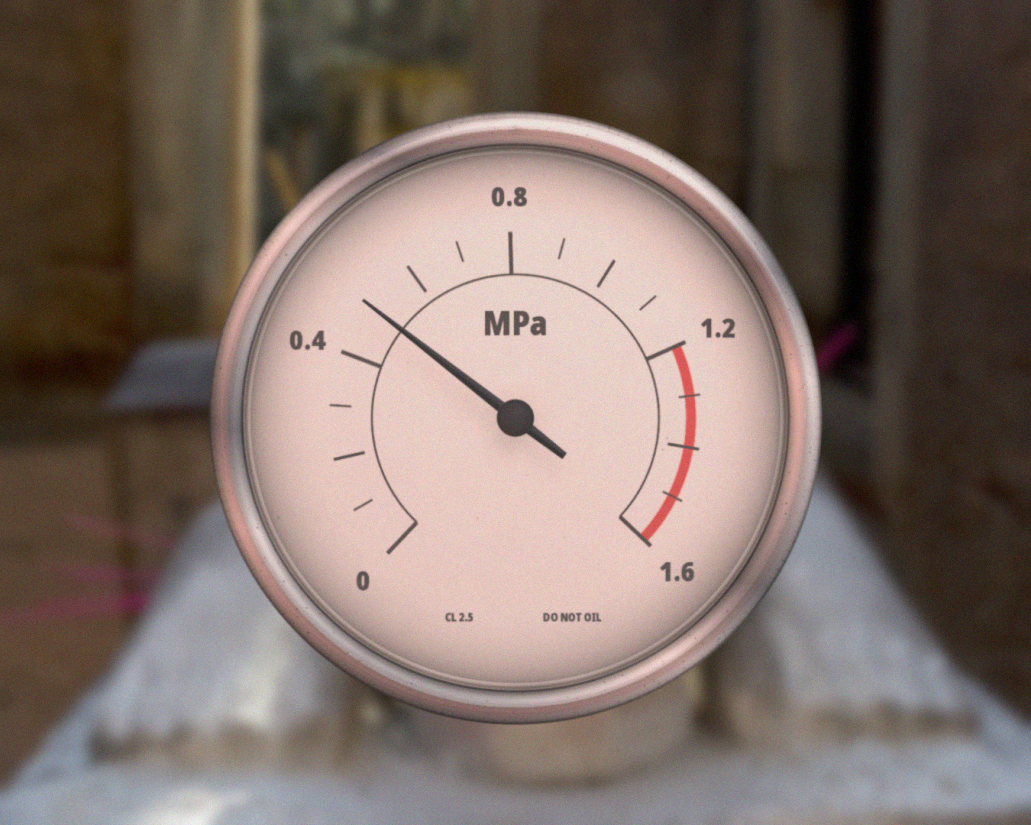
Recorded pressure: 0.5 MPa
